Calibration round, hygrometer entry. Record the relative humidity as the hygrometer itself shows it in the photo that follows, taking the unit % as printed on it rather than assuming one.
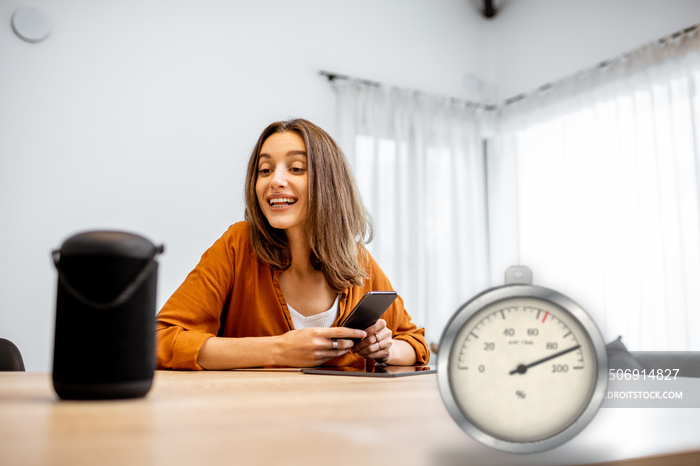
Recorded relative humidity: 88 %
